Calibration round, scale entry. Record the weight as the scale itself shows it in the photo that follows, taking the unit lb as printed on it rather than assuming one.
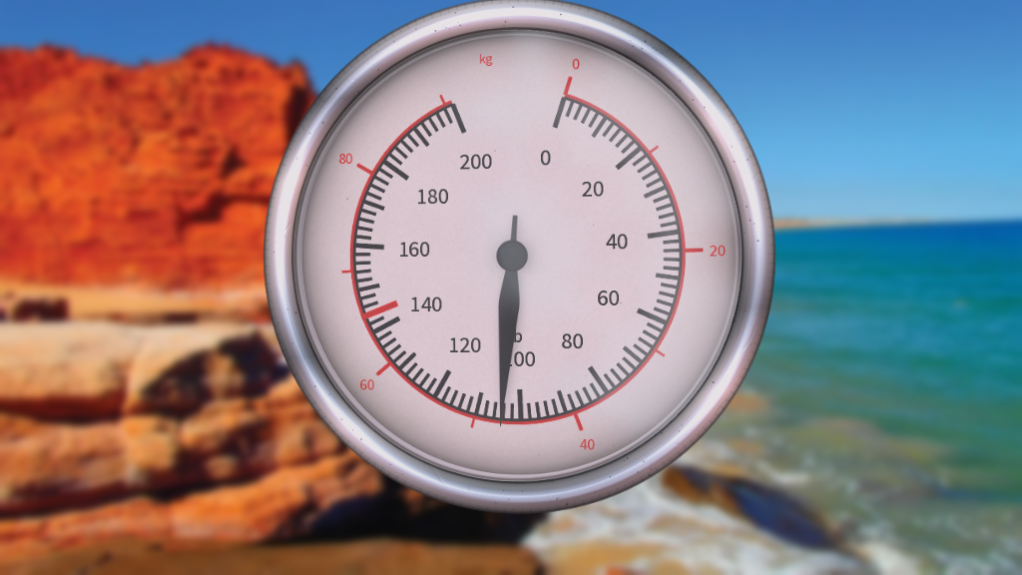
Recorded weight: 104 lb
